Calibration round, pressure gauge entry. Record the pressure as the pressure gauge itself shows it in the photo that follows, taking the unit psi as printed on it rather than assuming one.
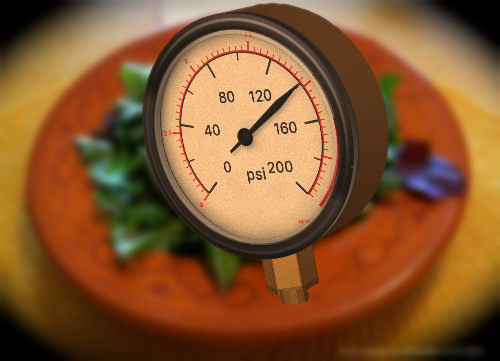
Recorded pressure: 140 psi
